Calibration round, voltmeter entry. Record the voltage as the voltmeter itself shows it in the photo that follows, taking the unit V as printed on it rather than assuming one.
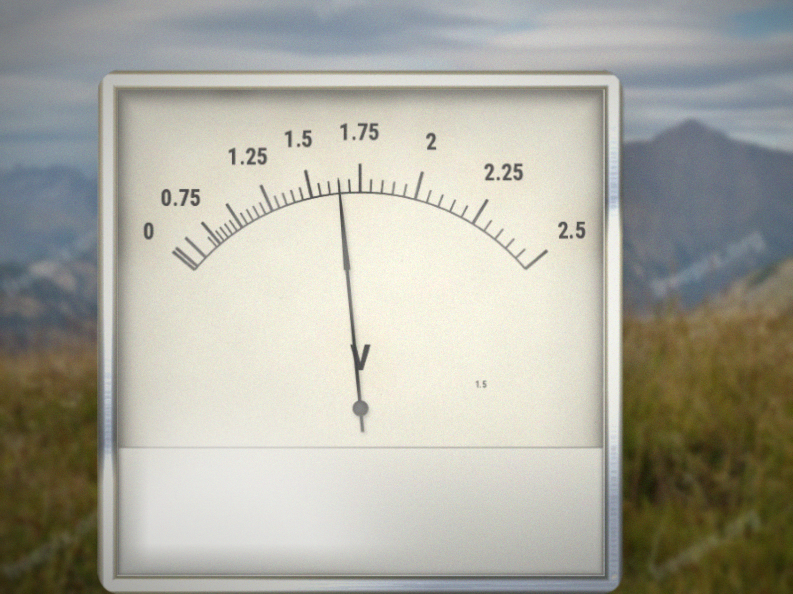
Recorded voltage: 1.65 V
